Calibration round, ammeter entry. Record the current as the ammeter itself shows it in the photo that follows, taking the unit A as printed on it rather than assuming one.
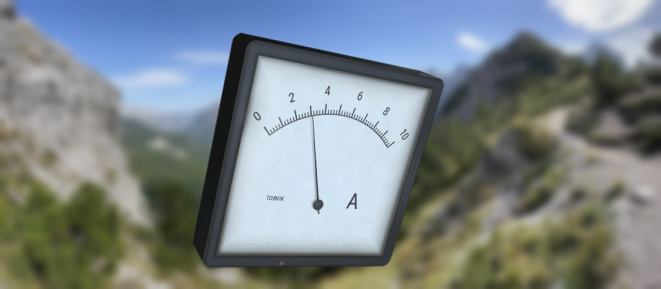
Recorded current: 3 A
